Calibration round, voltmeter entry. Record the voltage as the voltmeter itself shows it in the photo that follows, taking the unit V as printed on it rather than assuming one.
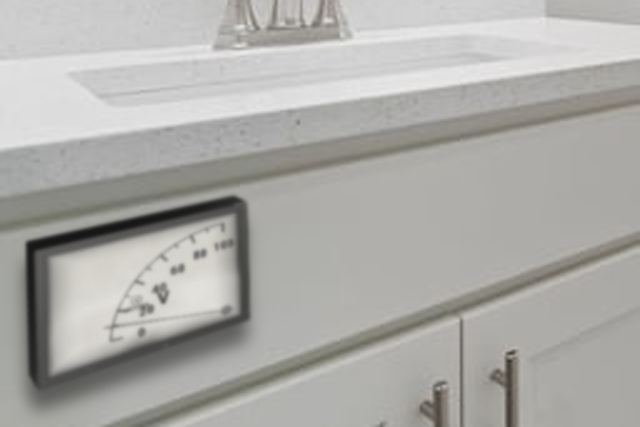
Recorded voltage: 10 V
